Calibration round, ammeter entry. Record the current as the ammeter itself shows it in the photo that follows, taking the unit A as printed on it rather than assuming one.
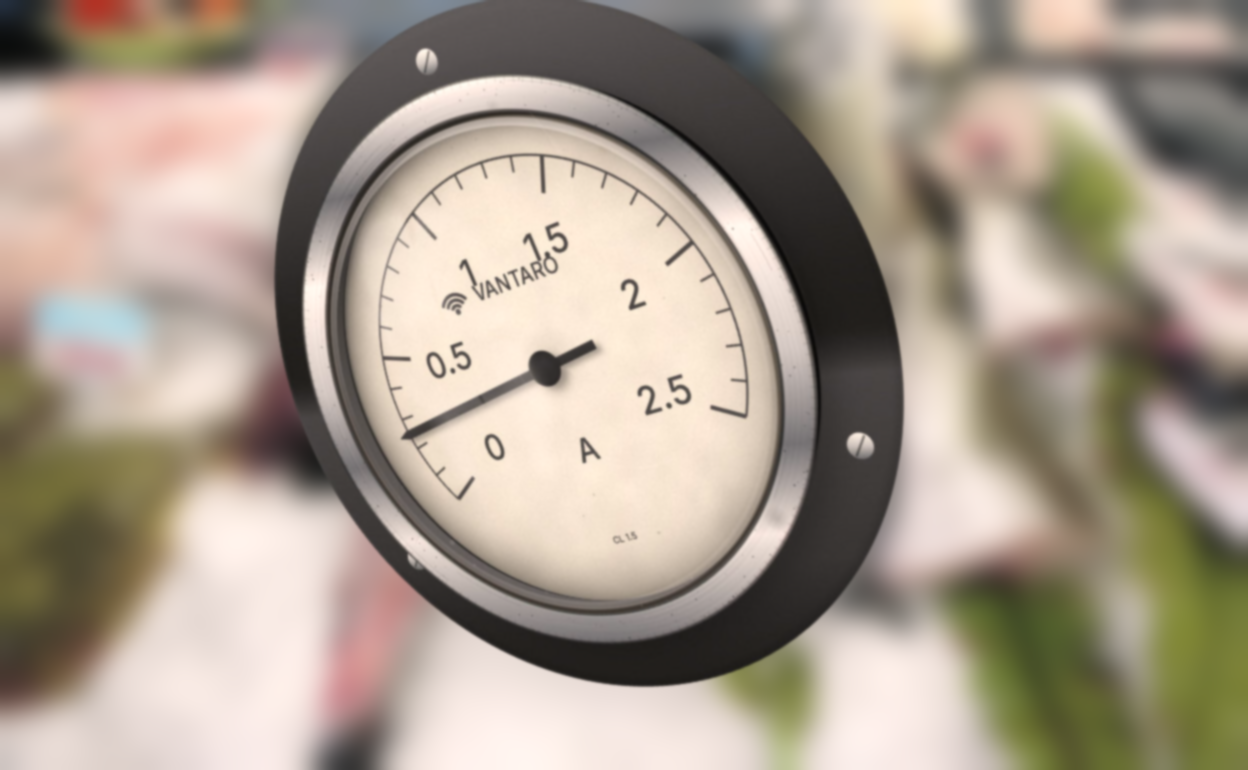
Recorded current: 0.25 A
